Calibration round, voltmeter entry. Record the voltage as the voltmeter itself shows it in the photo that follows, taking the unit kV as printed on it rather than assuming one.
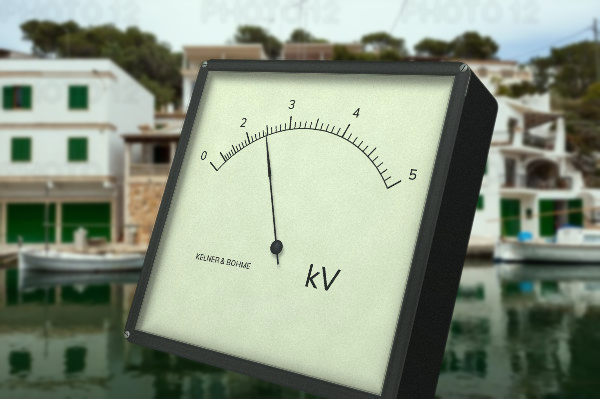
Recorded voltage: 2.5 kV
